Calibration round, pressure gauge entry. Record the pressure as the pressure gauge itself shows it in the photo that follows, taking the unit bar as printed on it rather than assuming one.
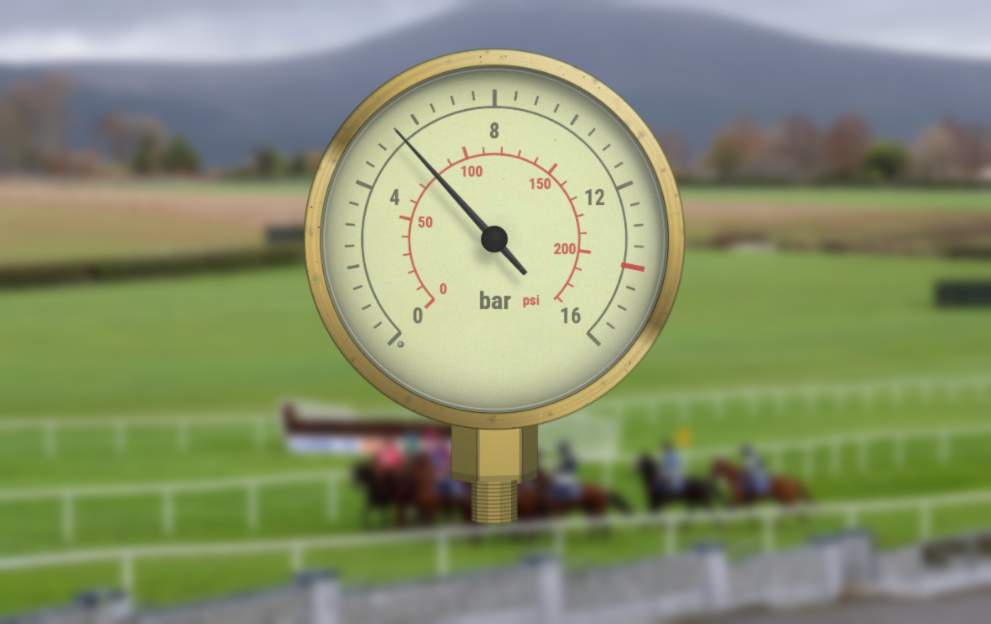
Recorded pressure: 5.5 bar
